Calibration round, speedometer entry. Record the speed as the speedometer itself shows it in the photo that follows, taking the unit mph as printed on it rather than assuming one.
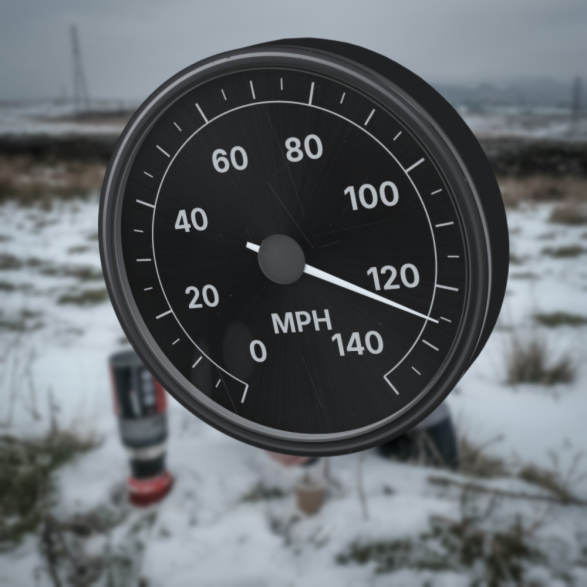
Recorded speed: 125 mph
